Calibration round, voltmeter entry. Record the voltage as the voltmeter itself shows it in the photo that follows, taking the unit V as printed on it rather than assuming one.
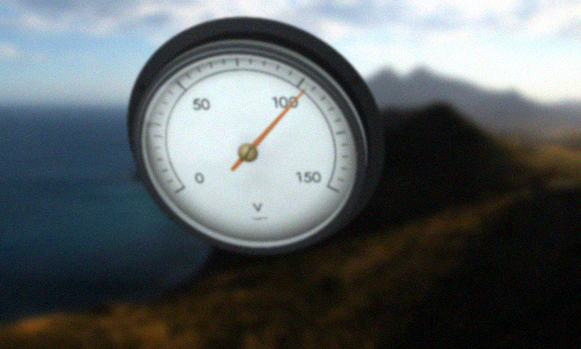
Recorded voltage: 102.5 V
